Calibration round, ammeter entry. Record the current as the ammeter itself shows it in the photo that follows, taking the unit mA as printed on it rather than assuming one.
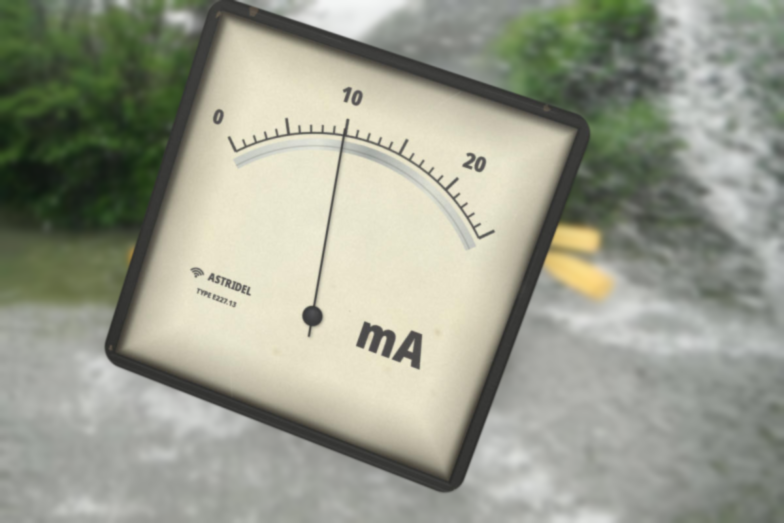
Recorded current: 10 mA
